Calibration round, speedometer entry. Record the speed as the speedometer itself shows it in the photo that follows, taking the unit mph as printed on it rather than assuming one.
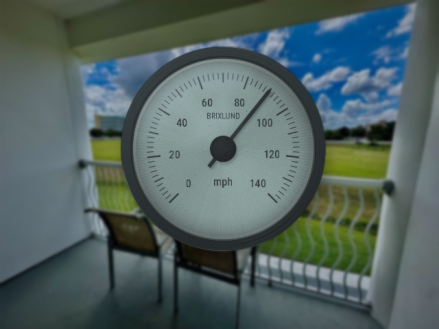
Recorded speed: 90 mph
